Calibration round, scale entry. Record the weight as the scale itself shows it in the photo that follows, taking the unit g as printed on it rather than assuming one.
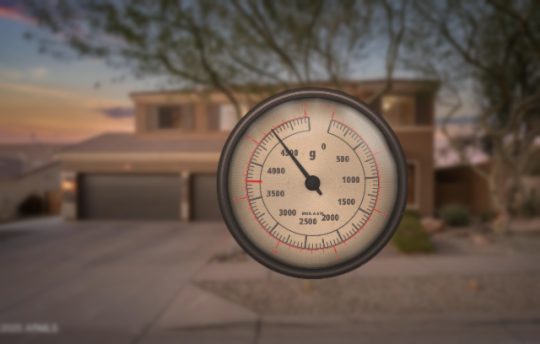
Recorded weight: 4500 g
